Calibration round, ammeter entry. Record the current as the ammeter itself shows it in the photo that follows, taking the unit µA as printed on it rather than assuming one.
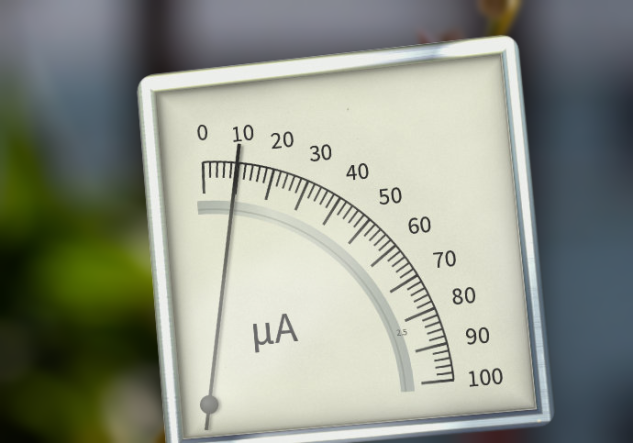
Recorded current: 10 µA
